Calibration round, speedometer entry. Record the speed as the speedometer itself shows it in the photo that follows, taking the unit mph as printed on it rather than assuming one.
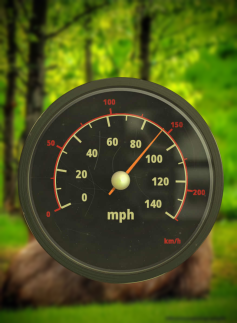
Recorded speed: 90 mph
